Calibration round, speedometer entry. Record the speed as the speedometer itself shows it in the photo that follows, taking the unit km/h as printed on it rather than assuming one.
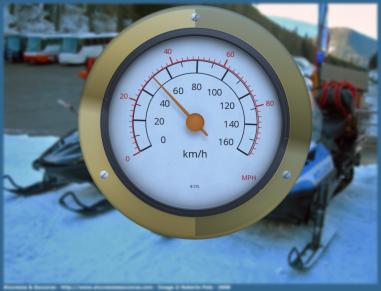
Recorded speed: 50 km/h
